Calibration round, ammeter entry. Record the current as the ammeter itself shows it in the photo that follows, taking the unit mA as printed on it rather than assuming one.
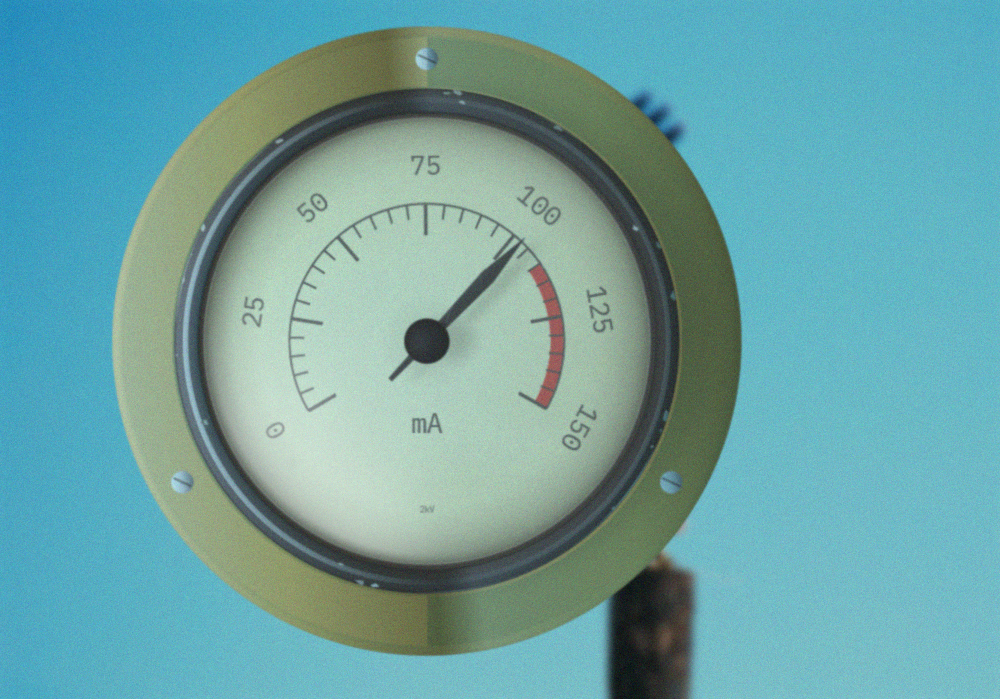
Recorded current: 102.5 mA
